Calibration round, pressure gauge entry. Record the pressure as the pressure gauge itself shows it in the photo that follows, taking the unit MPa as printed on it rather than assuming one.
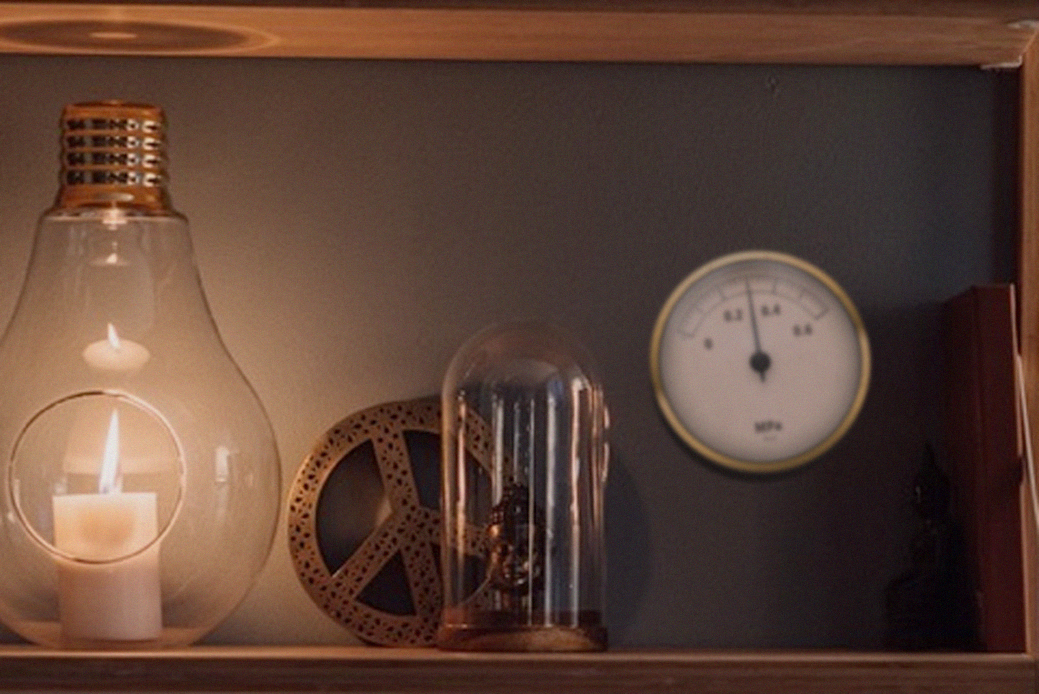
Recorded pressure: 0.3 MPa
